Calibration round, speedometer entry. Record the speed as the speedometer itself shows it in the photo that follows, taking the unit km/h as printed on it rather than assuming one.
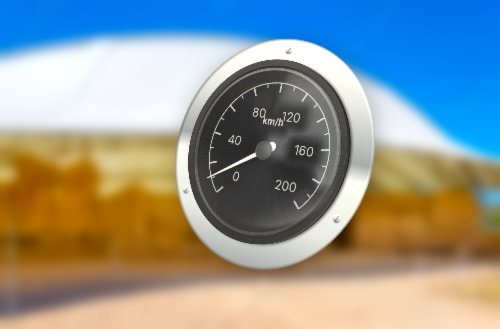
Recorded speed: 10 km/h
